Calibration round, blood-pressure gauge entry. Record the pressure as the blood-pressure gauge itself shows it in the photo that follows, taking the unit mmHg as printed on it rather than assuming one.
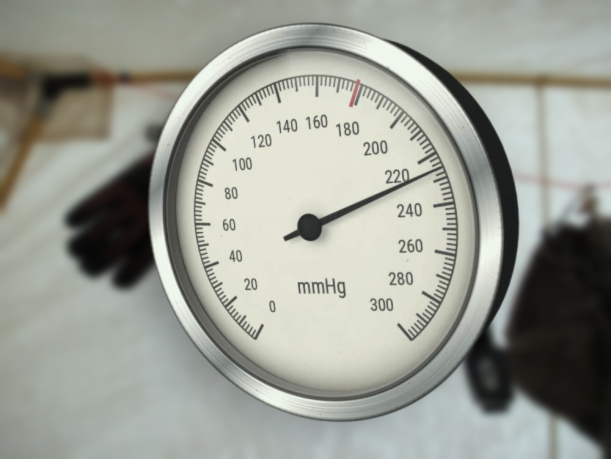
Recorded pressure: 226 mmHg
